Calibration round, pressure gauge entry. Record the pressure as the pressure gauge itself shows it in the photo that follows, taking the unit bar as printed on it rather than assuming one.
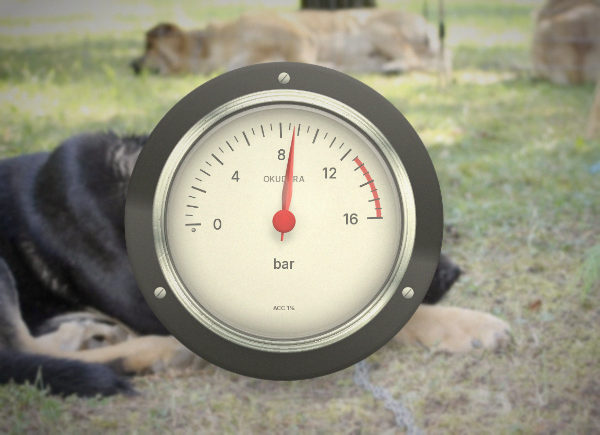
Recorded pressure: 8.75 bar
